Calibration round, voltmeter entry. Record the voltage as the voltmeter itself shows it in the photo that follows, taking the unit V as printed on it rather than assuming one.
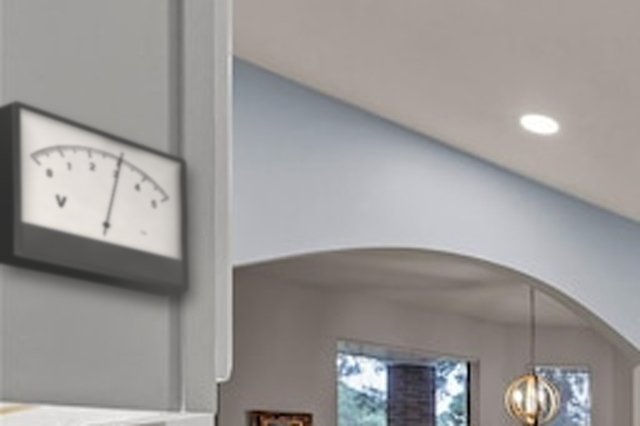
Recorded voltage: 3 V
